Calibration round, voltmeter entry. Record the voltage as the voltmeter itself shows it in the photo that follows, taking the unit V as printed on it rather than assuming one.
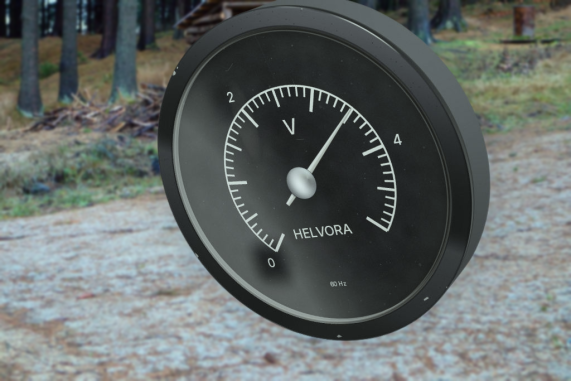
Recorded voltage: 3.5 V
